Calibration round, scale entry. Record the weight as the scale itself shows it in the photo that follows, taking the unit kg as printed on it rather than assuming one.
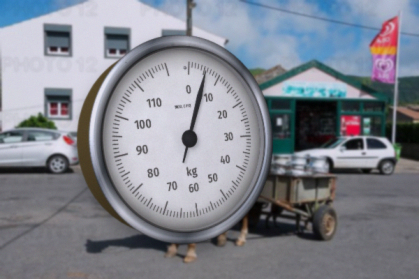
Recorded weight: 5 kg
